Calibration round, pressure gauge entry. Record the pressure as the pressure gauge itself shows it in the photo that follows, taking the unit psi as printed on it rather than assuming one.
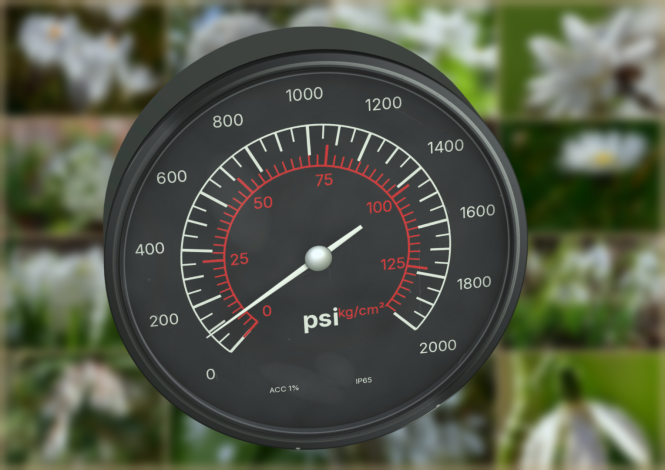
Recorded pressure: 100 psi
